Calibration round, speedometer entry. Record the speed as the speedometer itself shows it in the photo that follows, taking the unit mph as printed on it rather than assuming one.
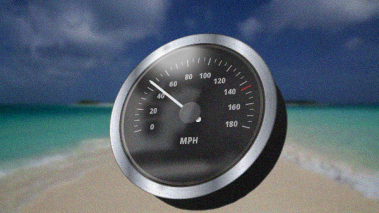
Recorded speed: 45 mph
